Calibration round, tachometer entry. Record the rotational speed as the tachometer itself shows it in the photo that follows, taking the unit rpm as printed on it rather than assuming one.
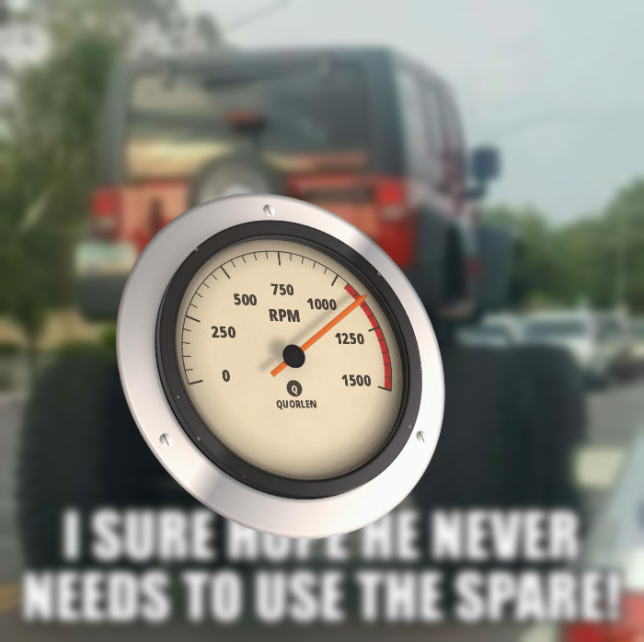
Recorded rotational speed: 1125 rpm
